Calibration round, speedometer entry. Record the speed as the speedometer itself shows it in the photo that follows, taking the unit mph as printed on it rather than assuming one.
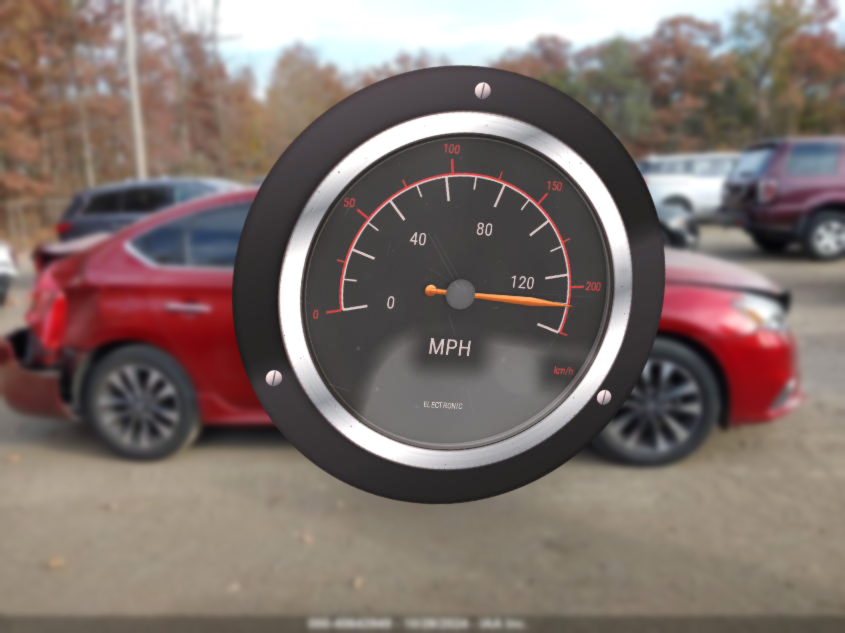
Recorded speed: 130 mph
